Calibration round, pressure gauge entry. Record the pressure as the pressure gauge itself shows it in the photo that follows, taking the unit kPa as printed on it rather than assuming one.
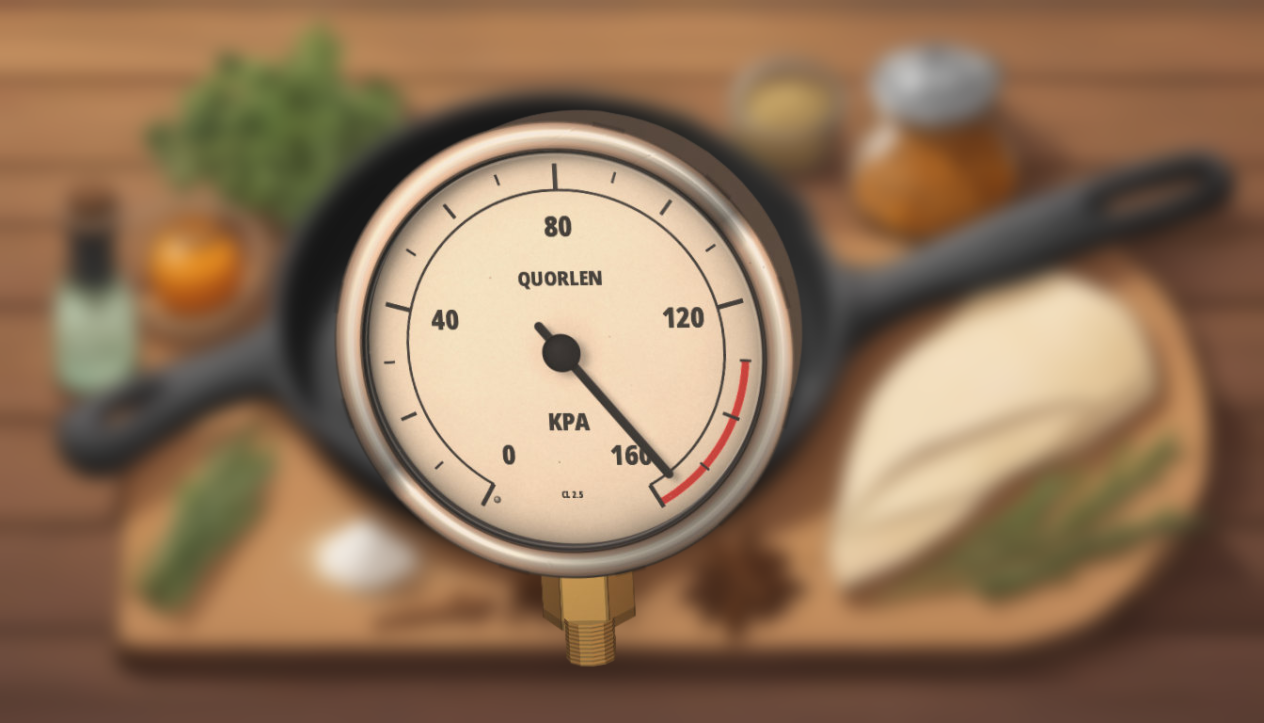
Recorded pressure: 155 kPa
